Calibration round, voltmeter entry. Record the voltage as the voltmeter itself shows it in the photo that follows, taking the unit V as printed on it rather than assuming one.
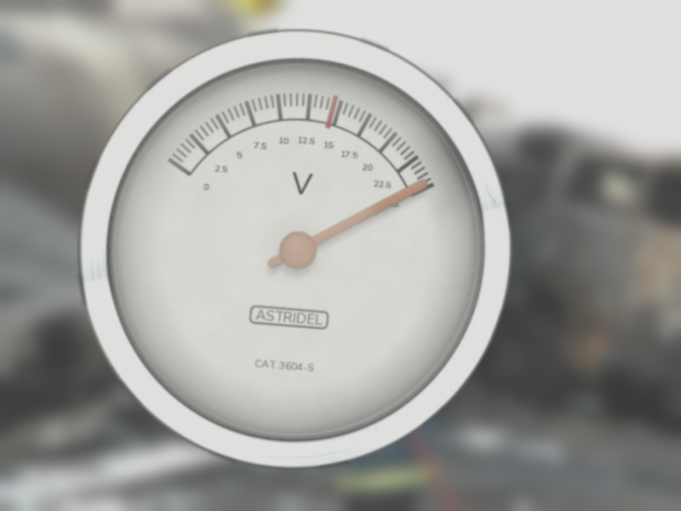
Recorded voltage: 24.5 V
